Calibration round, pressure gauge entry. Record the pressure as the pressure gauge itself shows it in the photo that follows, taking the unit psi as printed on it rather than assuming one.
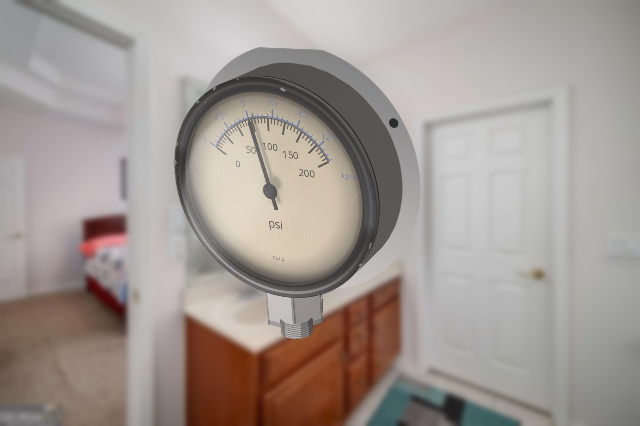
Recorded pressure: 75 psi
